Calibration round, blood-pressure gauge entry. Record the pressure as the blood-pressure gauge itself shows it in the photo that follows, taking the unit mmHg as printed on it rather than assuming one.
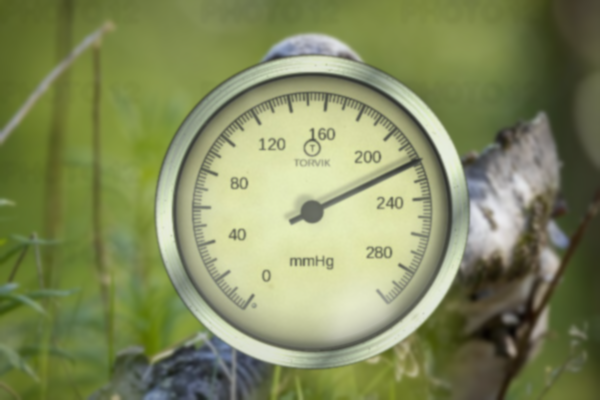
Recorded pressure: 220 mmHg
